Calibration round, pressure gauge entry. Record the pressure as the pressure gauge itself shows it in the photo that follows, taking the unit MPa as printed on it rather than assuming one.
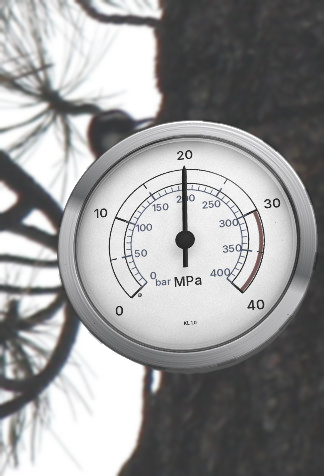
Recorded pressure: 20 MPa
